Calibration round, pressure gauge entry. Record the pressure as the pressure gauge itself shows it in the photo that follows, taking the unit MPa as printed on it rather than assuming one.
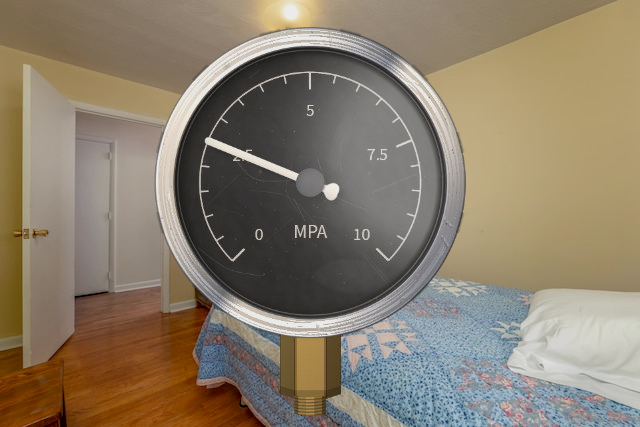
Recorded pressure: 2.5 MPa
